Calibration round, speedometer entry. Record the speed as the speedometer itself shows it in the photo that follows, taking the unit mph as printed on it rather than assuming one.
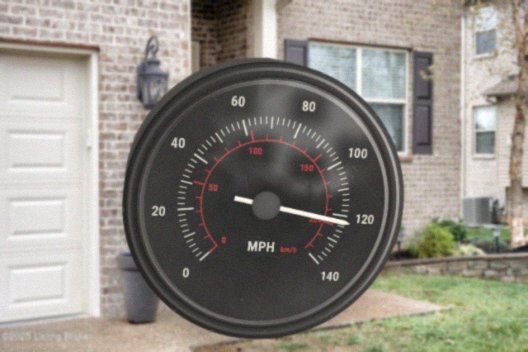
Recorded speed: 122 mph
